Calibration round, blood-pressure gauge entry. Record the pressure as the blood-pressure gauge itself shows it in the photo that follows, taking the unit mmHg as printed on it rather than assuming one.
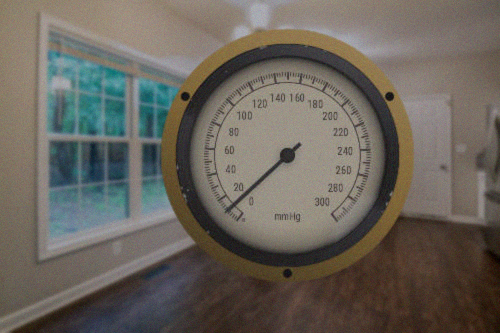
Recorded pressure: 10 mmHg
